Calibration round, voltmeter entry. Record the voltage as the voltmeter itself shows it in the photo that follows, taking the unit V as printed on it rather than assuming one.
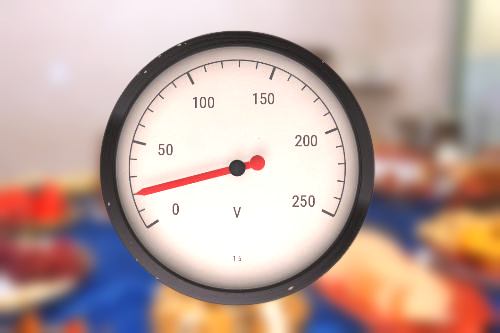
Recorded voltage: 20 V
